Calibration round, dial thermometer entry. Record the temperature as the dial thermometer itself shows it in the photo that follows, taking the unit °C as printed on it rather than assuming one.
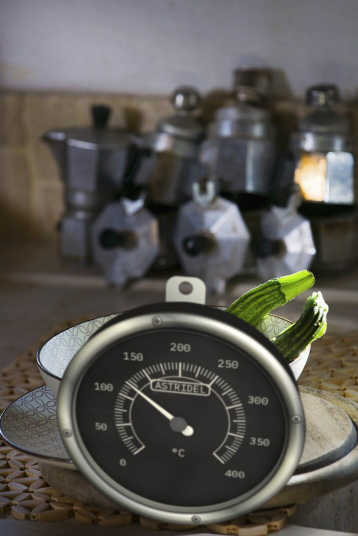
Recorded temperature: 125 °C
